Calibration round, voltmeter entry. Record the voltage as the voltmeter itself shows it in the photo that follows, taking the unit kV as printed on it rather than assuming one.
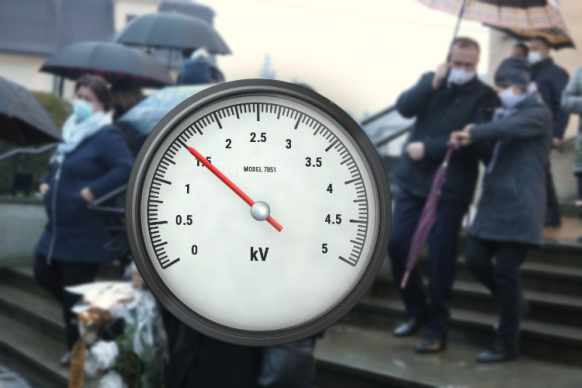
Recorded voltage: 1.5 kV
